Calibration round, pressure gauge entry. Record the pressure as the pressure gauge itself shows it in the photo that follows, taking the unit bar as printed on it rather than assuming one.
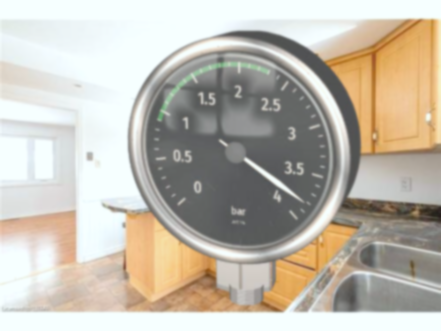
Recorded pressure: 3.8 bar
